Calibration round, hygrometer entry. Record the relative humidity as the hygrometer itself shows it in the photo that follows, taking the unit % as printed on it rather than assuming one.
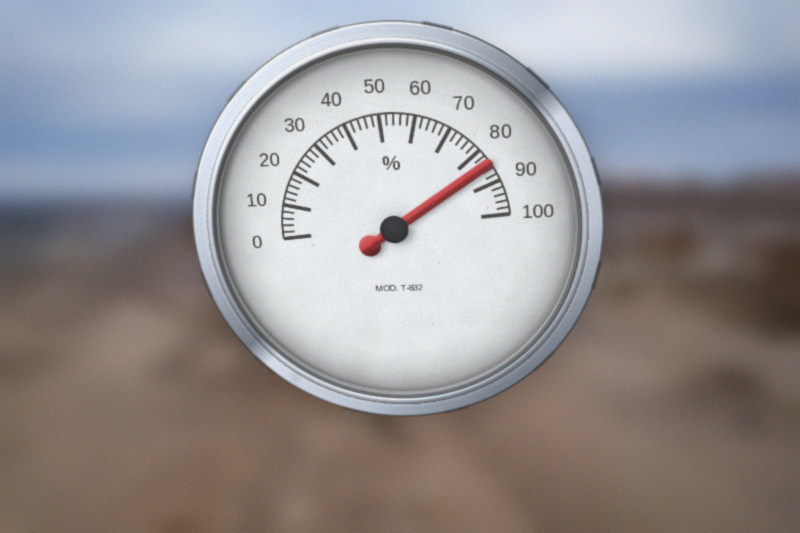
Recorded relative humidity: 84 %
